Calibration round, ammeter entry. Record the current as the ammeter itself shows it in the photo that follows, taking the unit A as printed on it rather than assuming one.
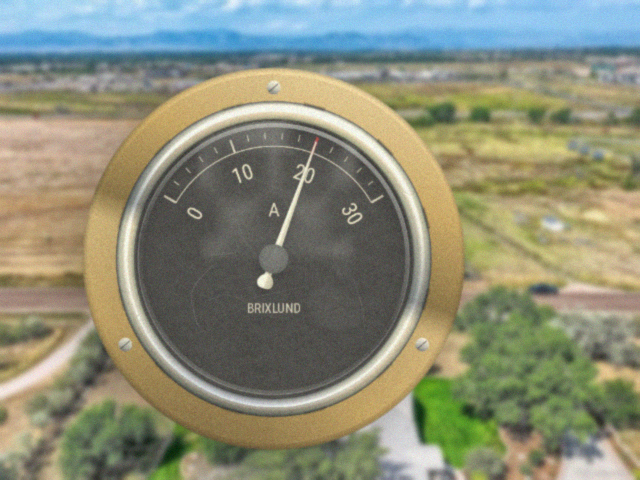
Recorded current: 20 A
